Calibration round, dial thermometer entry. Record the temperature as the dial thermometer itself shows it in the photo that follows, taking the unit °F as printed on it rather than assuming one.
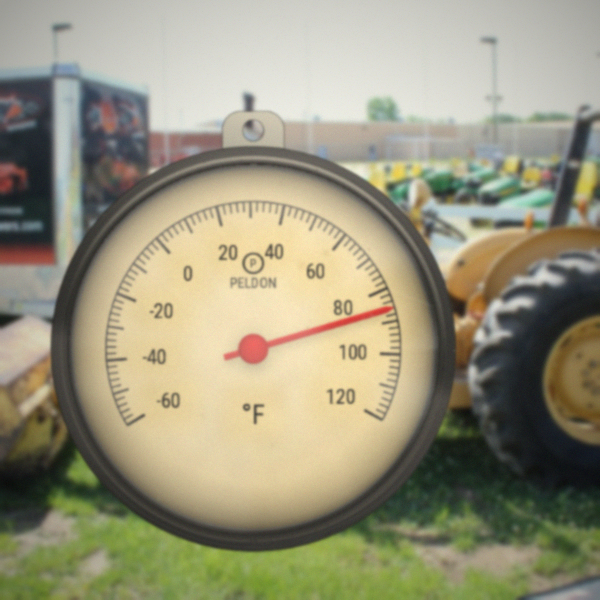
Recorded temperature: 86 °F
